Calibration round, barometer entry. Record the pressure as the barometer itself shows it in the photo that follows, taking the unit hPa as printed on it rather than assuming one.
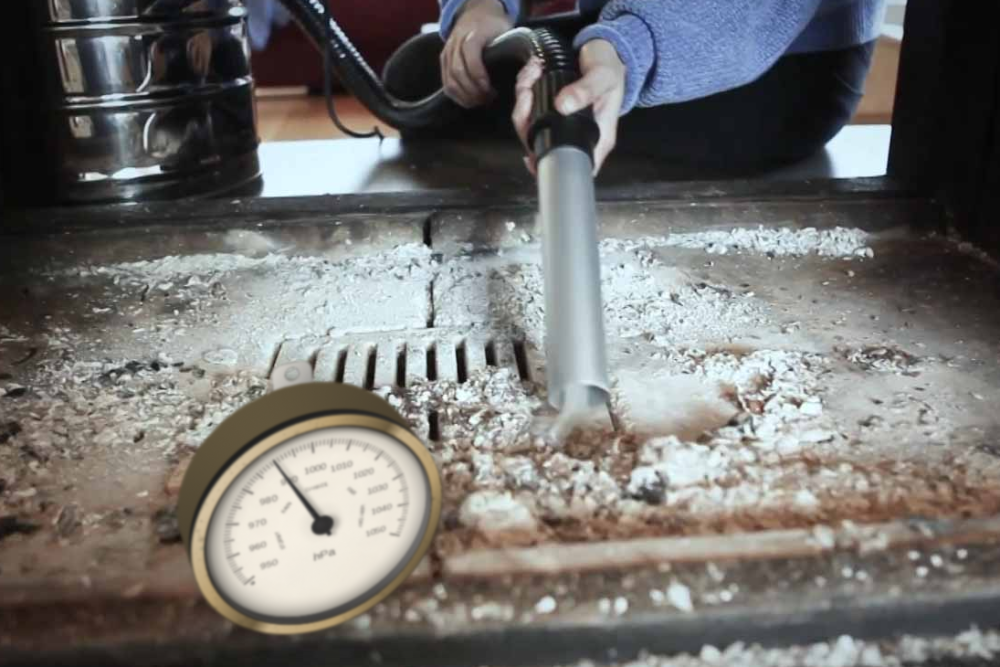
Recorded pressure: 990 hPa
